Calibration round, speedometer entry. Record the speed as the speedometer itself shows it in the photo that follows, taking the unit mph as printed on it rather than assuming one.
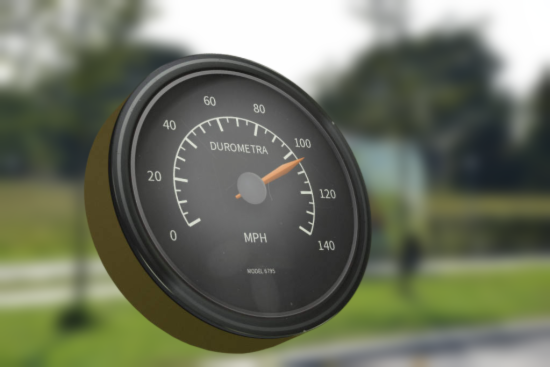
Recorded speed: 105 mph
